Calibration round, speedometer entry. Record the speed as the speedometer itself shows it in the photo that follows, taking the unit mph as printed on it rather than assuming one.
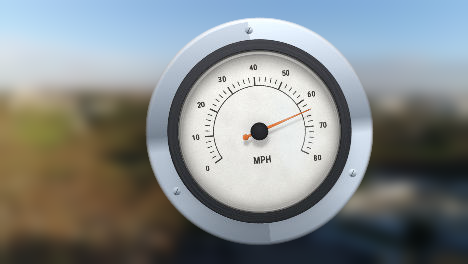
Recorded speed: 64 mph
